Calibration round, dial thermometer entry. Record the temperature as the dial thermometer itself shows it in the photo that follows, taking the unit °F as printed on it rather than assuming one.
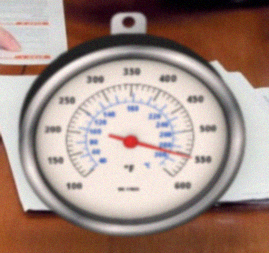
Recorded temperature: 550 °F
